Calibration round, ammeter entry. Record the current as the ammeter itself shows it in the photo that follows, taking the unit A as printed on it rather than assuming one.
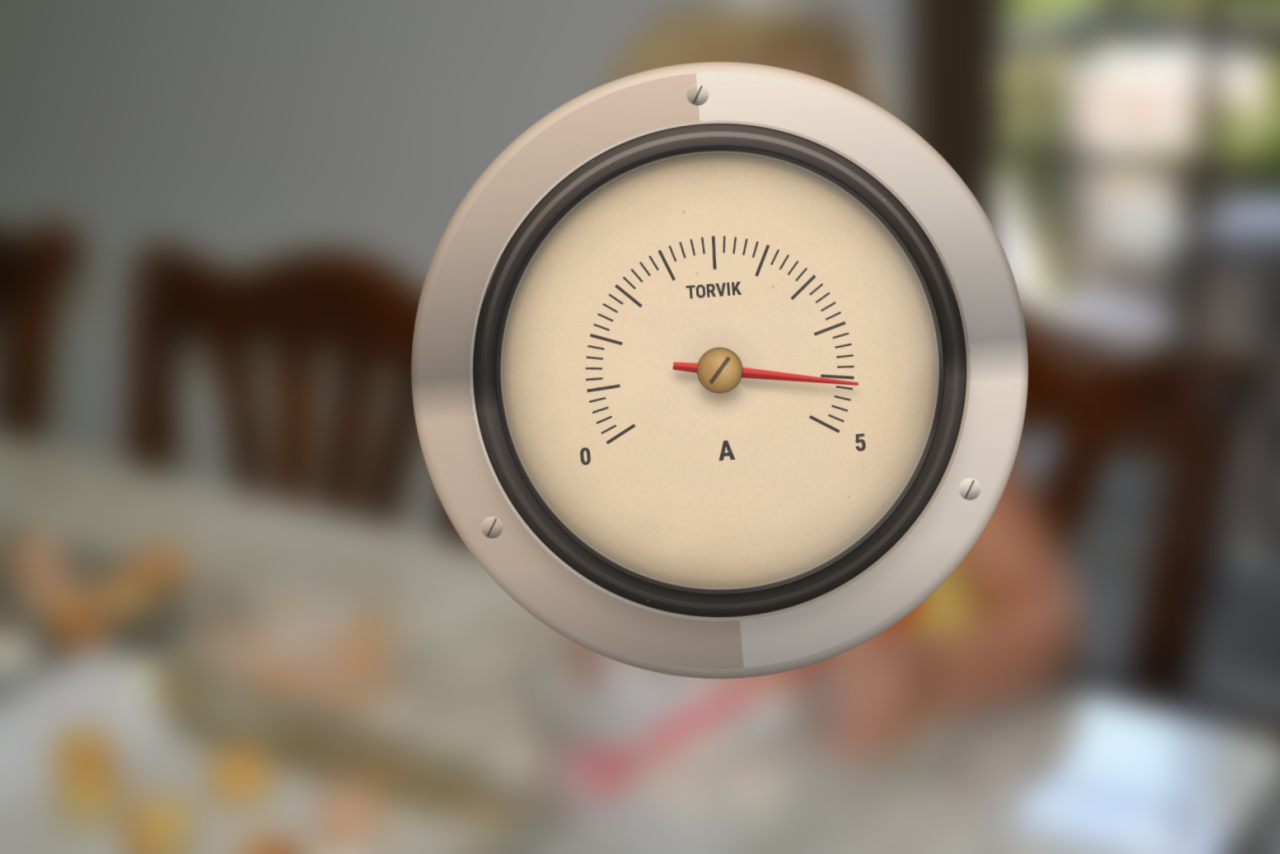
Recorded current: 4.55 A
